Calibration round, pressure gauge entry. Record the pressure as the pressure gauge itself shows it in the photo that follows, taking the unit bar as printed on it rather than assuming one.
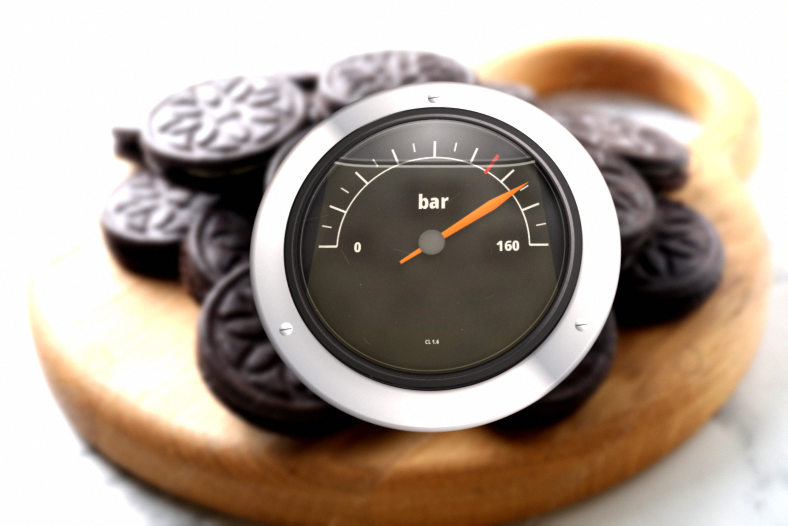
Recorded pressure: 130 bar
